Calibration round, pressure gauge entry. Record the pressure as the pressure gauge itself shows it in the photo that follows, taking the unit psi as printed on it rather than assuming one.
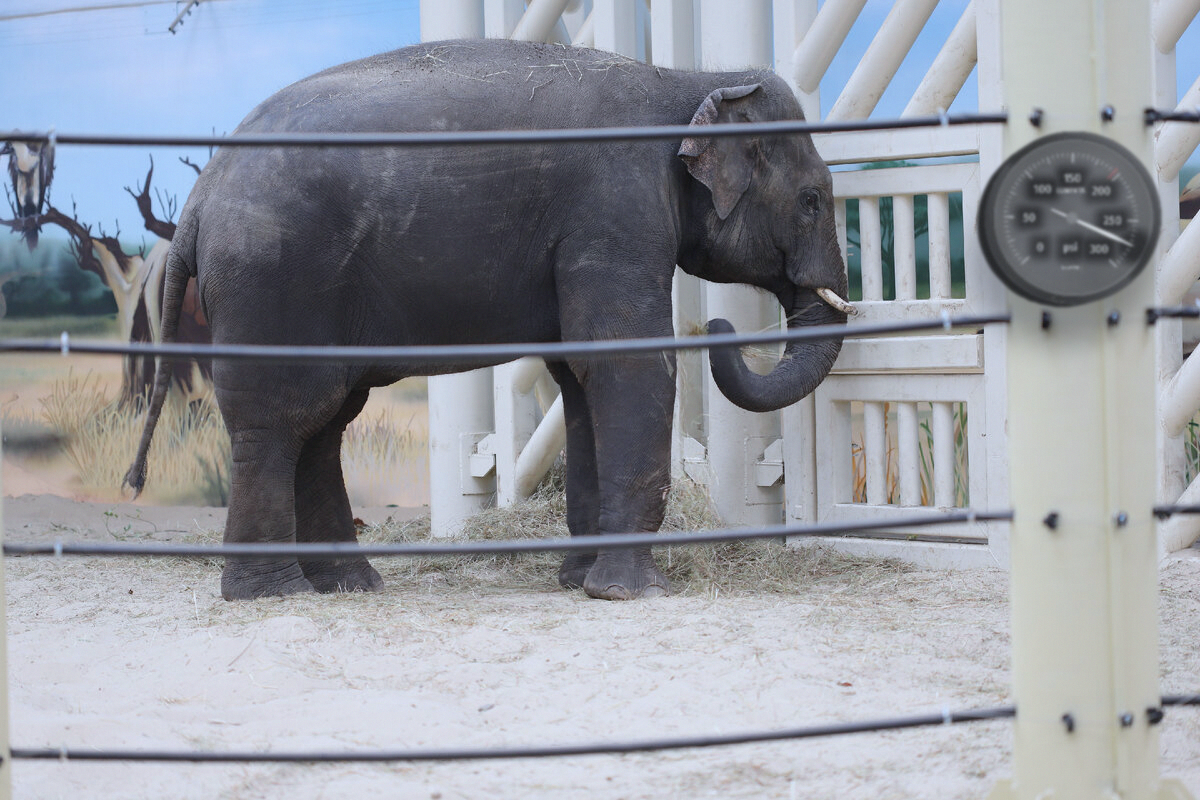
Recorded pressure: 275 psi
